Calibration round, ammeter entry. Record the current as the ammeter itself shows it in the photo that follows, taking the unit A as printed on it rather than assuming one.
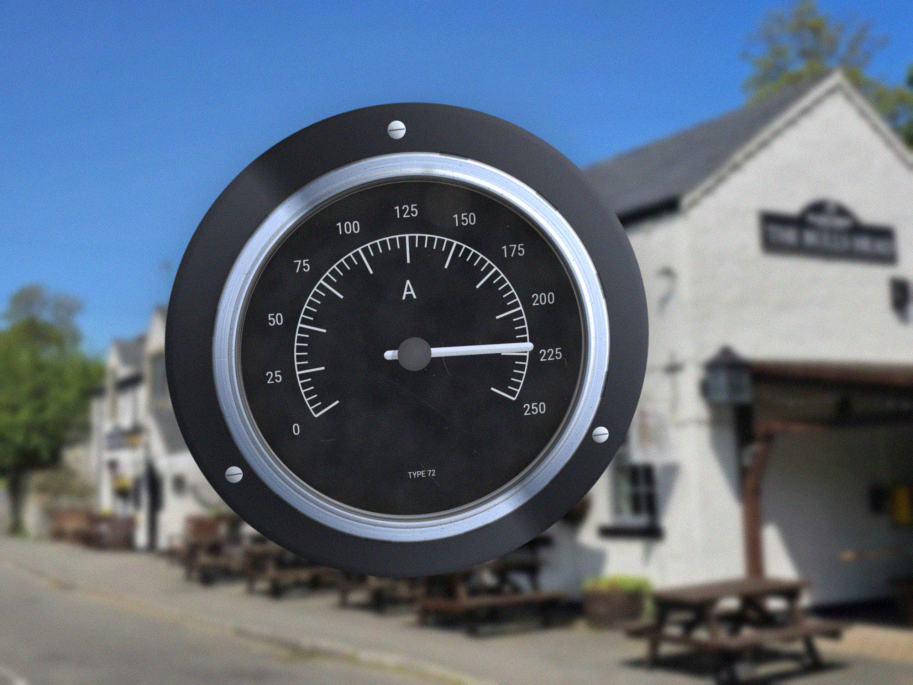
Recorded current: 220 A
